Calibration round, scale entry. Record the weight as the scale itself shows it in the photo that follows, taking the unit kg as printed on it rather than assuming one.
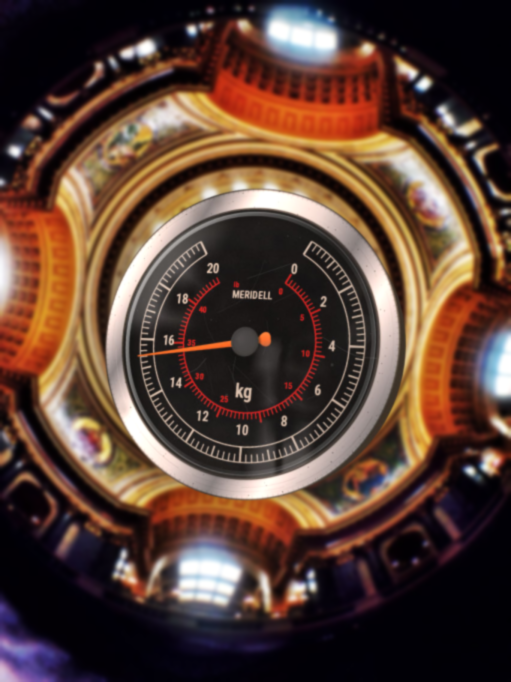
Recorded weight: 15.4 kg
